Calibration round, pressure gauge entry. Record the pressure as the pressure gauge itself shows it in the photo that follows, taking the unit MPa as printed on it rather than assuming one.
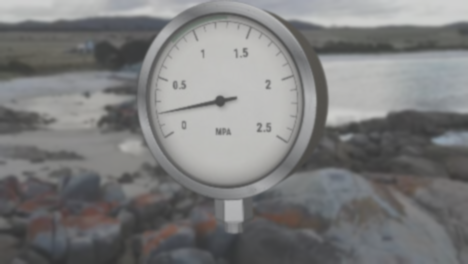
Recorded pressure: 0.2 MPa
